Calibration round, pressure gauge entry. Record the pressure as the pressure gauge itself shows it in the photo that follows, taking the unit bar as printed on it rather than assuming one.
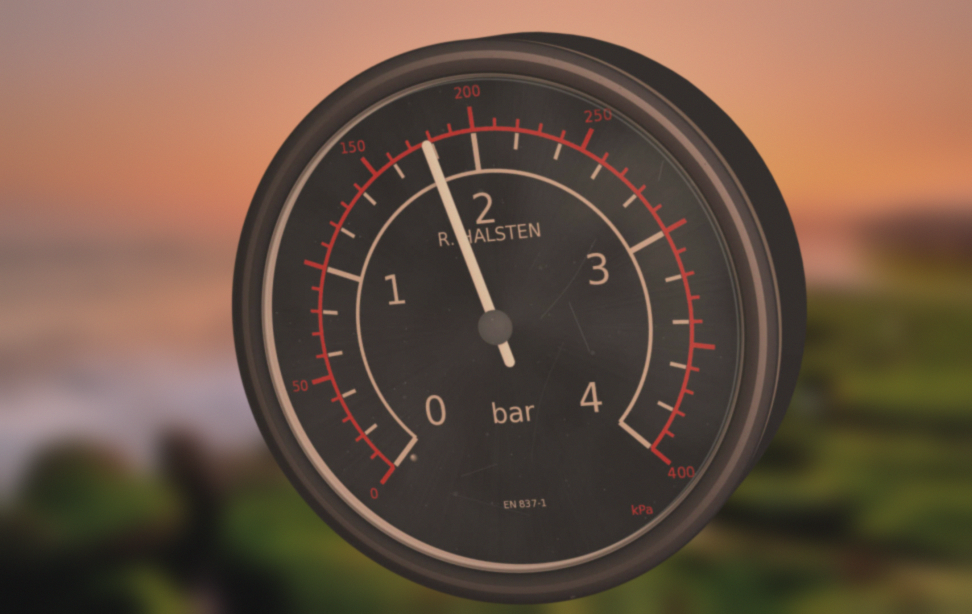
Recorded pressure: 1.8 bar
